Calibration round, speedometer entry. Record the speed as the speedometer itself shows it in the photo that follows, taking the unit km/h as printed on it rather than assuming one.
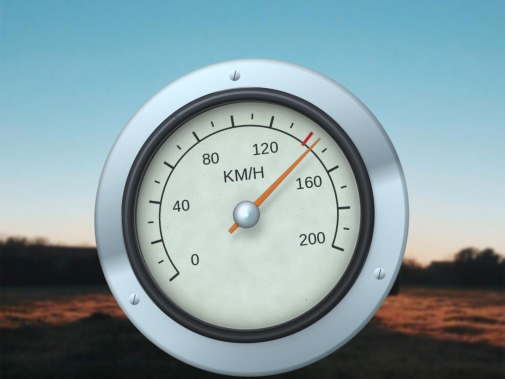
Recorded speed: 145 km/h
